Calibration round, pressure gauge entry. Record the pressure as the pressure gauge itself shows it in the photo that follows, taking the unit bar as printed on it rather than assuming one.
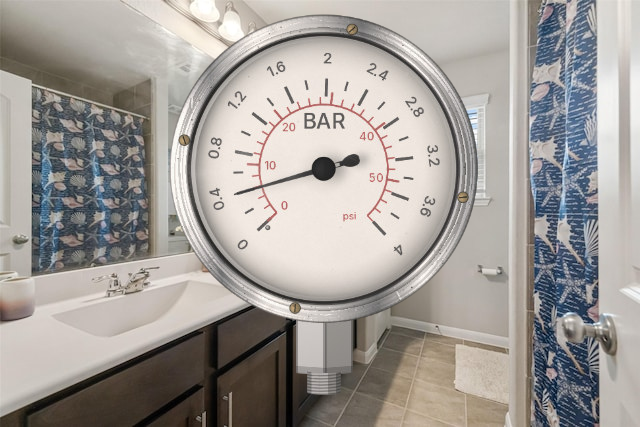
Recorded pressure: 0.4 bar
